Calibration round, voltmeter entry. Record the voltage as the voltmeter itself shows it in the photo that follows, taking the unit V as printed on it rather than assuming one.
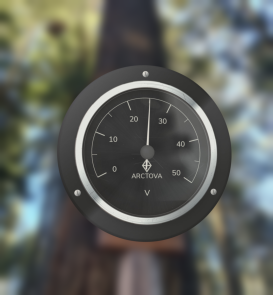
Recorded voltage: 25 V
